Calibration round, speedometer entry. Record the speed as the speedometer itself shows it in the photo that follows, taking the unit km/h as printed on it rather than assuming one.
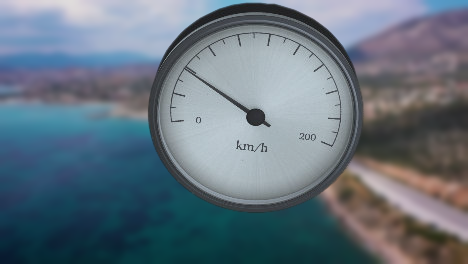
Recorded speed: 40 km/h
